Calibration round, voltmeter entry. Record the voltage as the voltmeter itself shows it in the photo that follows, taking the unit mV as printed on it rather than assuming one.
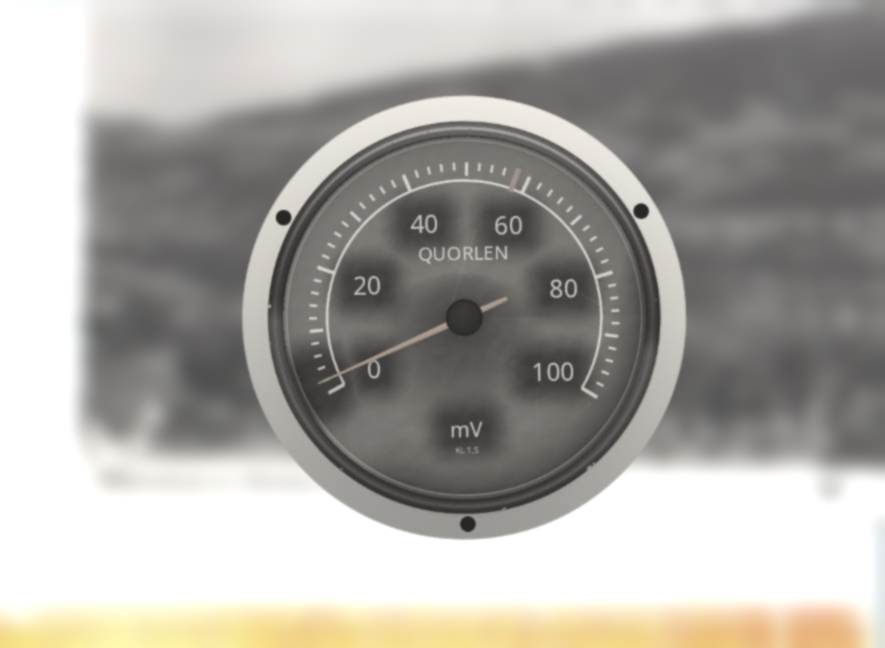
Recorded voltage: 2 mV
